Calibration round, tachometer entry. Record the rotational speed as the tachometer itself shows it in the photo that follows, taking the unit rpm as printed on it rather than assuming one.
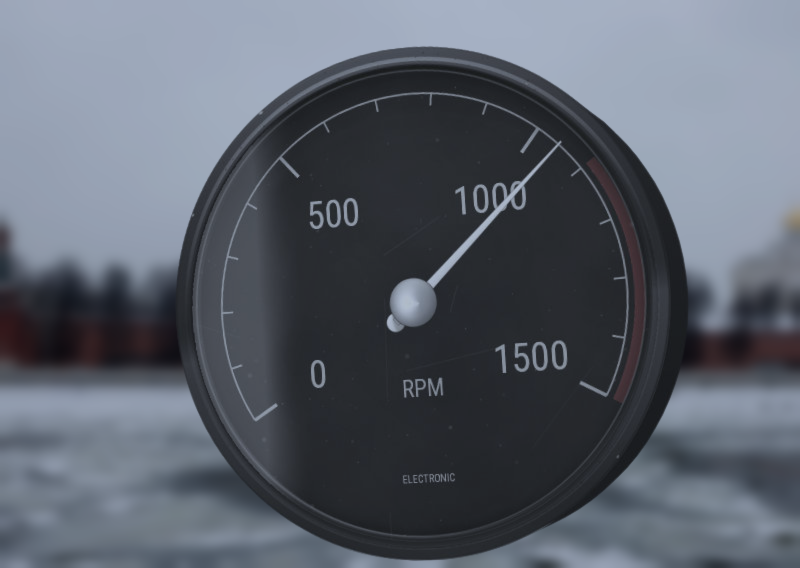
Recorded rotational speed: 1050 rpm
